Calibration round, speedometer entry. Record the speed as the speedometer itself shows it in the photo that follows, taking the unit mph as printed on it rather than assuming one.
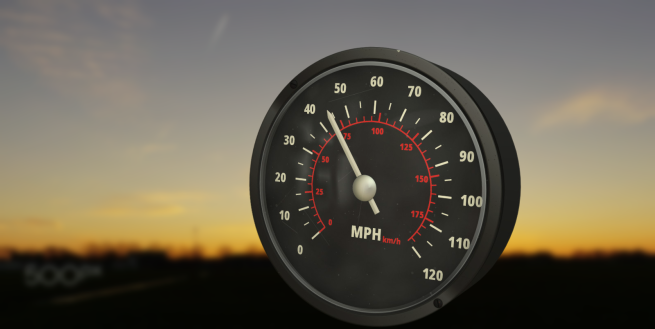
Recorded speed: 45 mph
